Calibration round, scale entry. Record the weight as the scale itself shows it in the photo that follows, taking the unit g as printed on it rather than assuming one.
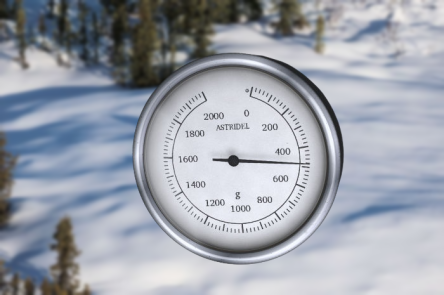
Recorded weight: 480 g
